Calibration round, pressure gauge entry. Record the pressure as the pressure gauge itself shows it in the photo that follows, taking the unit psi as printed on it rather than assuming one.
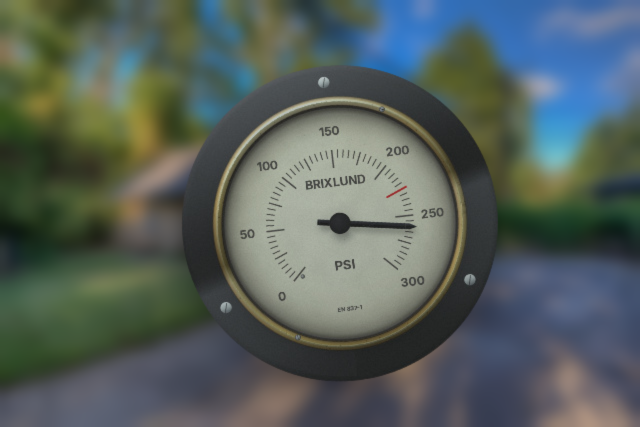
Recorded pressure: 260 psi
